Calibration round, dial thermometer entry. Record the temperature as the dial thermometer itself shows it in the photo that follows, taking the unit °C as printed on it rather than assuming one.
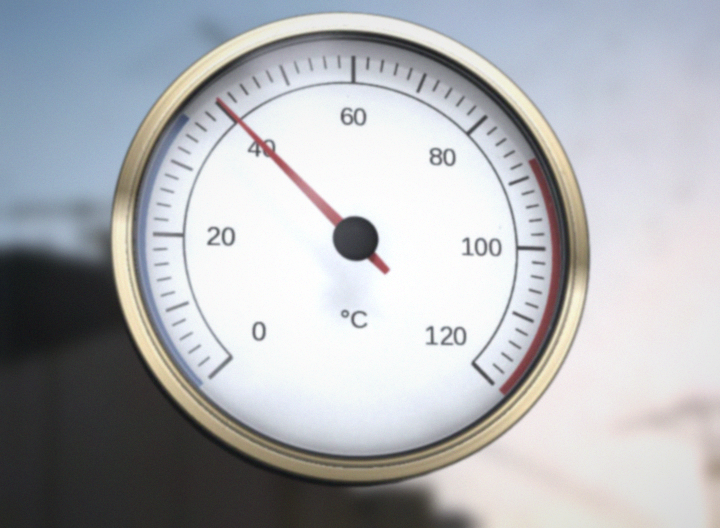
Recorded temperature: 40 °C
